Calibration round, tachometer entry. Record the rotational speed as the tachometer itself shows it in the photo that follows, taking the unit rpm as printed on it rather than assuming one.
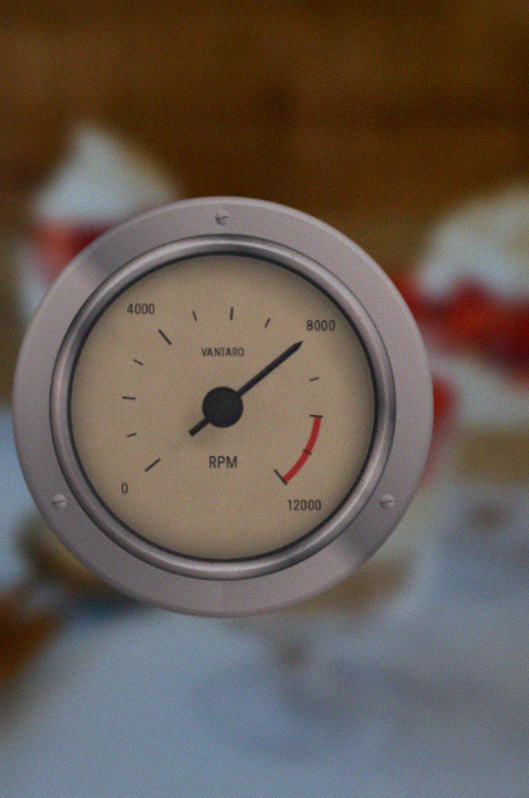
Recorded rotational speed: 8000 rpm
